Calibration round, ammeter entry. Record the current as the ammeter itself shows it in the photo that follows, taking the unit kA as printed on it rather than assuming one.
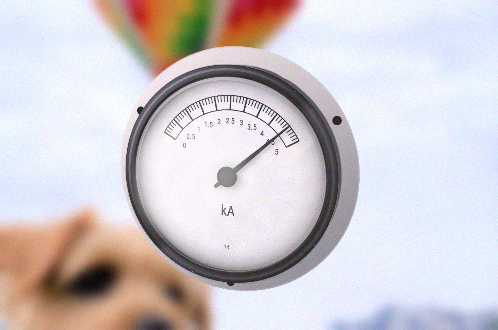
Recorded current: 4.5 kA
